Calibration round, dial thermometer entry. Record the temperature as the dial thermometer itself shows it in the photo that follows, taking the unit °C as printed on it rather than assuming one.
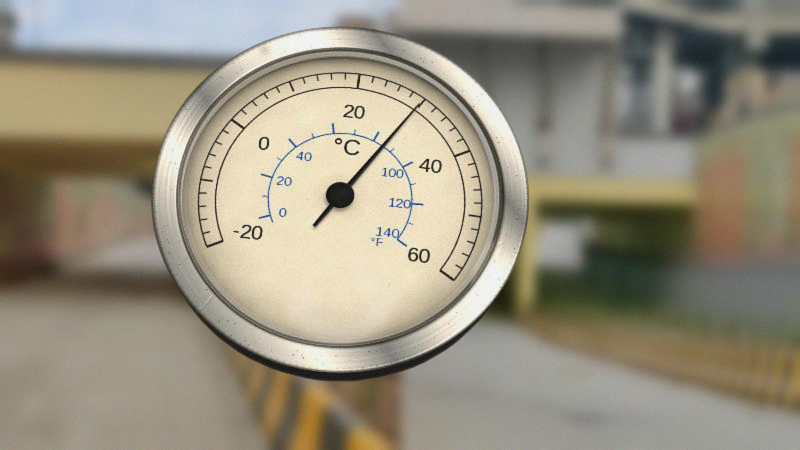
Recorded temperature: 30 °C
